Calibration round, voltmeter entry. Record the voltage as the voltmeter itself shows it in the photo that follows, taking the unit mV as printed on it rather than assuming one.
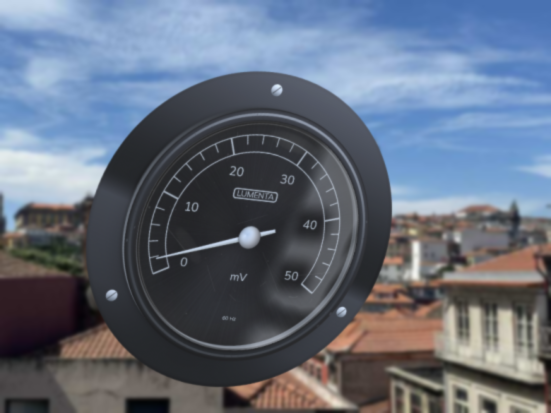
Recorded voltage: 2 mV
